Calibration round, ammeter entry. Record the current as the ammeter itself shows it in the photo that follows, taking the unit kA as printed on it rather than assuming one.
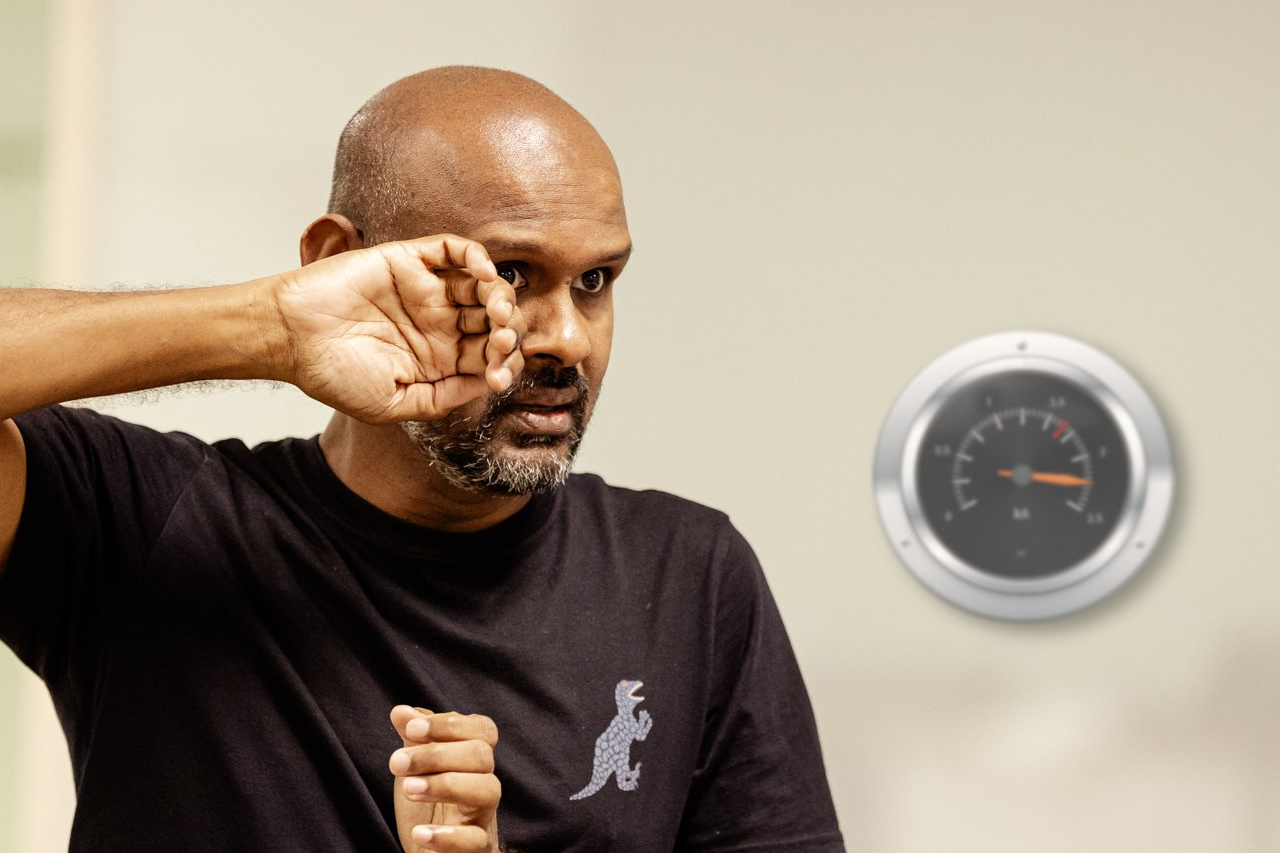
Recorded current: 2.25 kA
